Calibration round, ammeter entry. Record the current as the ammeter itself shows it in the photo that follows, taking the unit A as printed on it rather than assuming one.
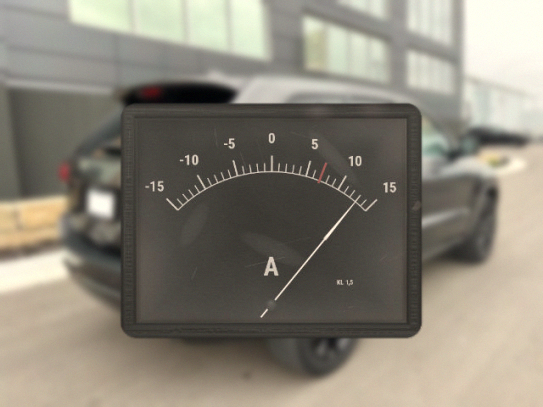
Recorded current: 13 A
